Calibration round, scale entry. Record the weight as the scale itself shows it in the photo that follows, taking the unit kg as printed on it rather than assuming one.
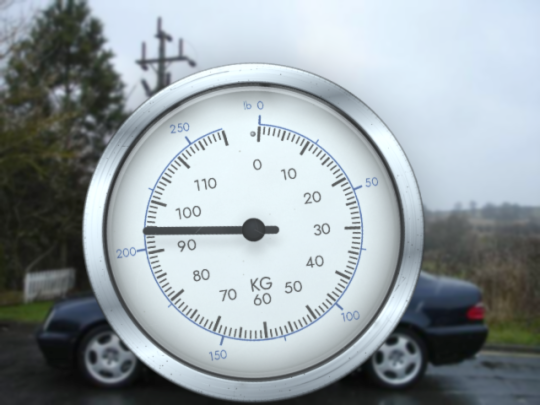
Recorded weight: 94 kg
